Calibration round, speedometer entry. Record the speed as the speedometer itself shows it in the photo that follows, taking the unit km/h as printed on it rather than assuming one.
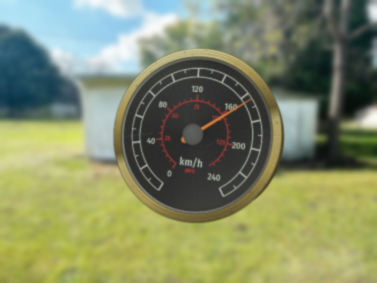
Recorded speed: 165 km/h
